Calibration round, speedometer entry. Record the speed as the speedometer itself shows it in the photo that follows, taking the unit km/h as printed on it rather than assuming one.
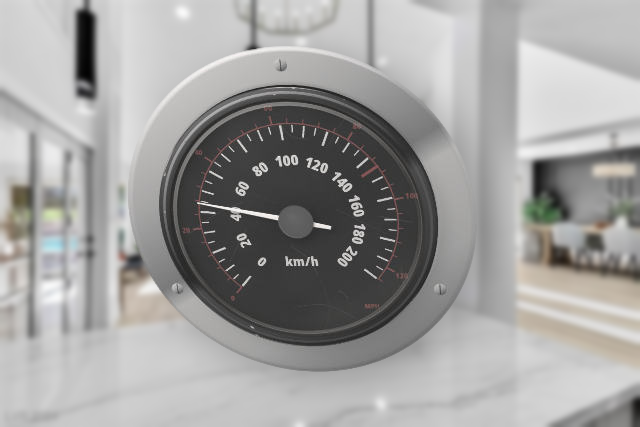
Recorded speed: 45 km/h
